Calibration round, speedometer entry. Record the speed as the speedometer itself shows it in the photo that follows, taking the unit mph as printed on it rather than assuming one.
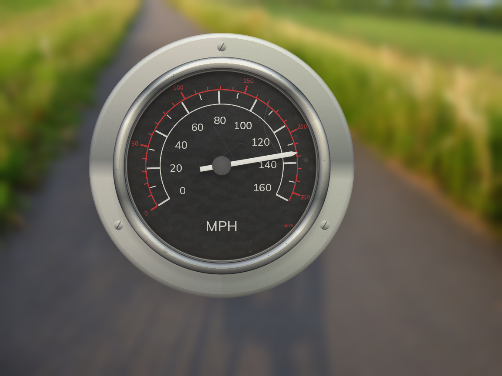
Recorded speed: 135 mph
